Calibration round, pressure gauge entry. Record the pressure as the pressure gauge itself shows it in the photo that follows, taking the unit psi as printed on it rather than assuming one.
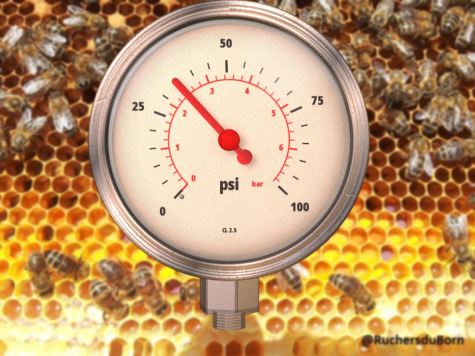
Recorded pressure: 35 psi
